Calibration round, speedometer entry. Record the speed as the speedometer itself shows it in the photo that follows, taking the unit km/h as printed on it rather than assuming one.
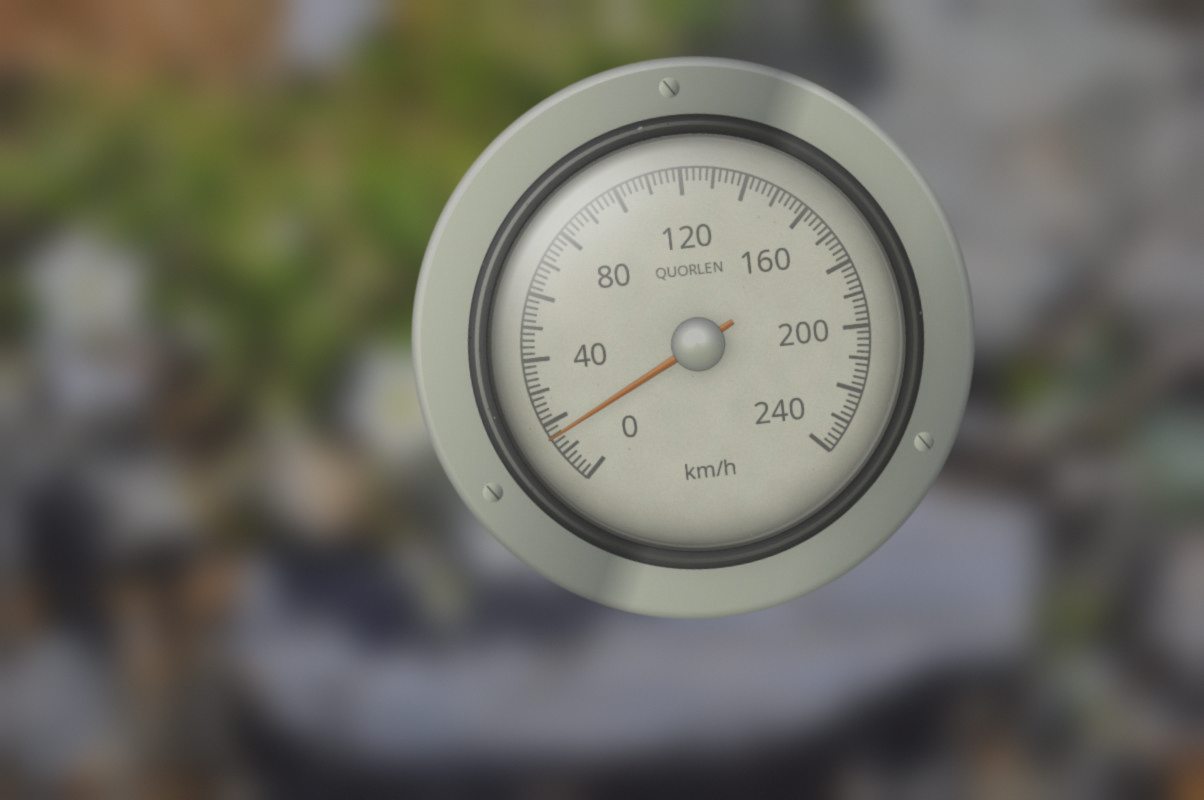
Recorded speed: 16 km/h
